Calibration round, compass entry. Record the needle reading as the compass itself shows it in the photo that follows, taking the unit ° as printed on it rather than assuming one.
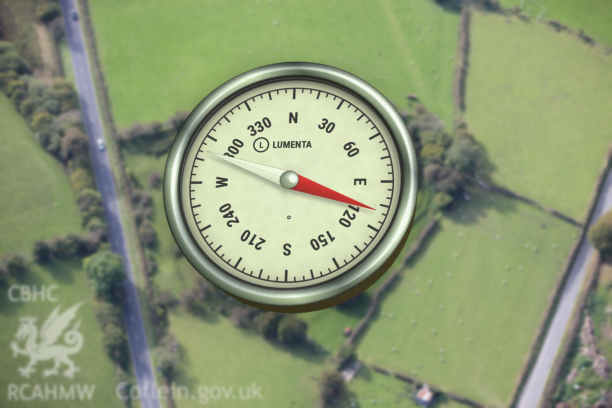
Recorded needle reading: 110 °
